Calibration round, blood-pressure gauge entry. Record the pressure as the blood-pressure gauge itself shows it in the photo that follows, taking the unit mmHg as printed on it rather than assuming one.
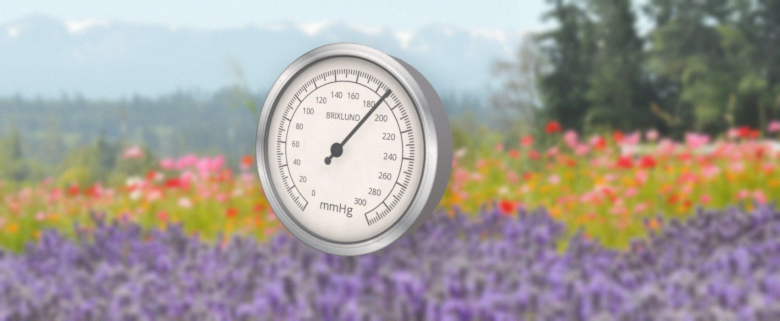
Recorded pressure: 190 mmHg
